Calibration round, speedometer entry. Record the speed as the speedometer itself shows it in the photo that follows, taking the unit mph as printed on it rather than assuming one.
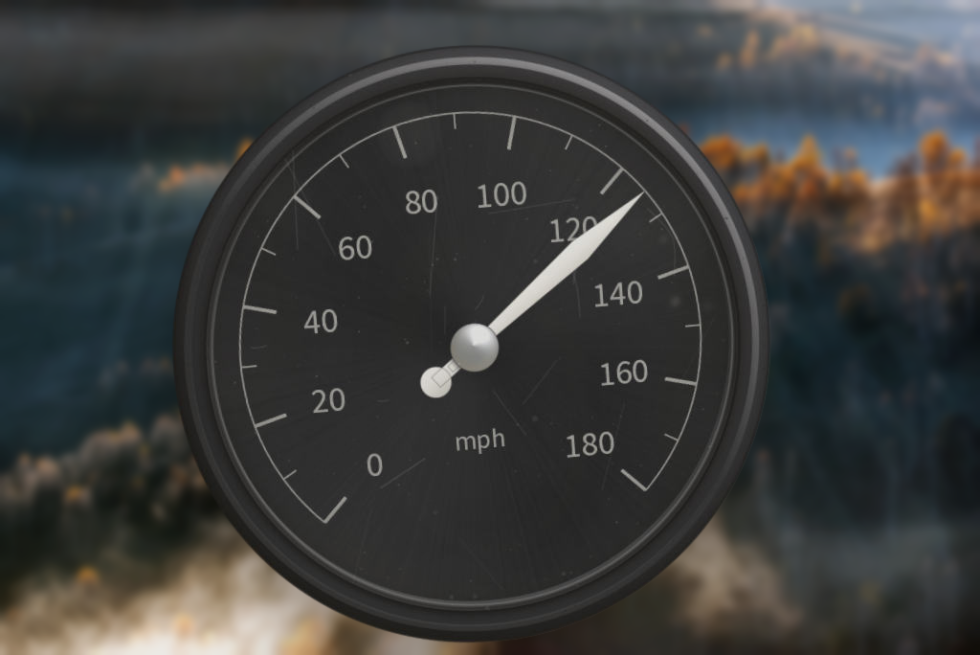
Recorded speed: 125 mph
